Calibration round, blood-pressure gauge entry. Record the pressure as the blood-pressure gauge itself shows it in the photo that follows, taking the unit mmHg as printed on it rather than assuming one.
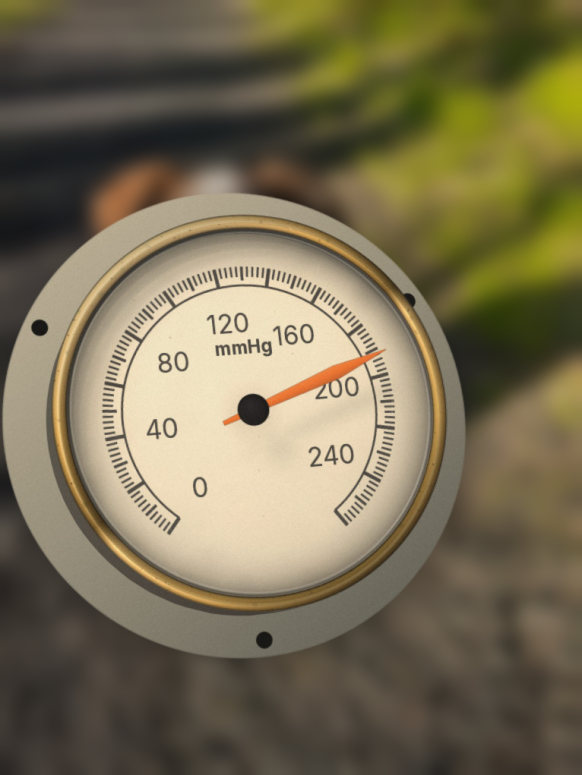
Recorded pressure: 192 mmHg
